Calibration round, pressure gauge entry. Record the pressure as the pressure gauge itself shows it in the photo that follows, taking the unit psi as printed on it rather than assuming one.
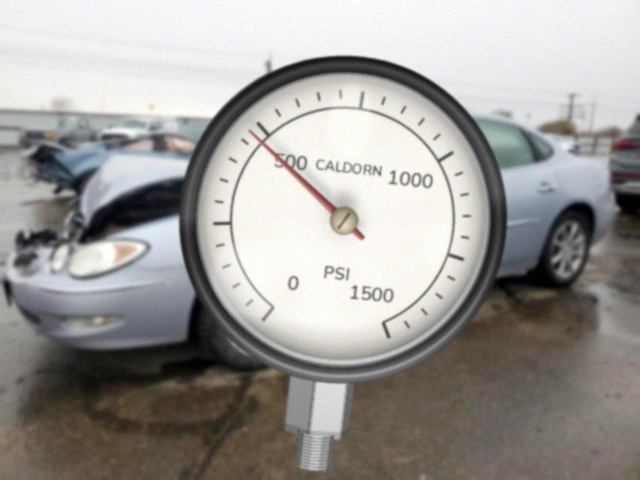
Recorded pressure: 475 psi
